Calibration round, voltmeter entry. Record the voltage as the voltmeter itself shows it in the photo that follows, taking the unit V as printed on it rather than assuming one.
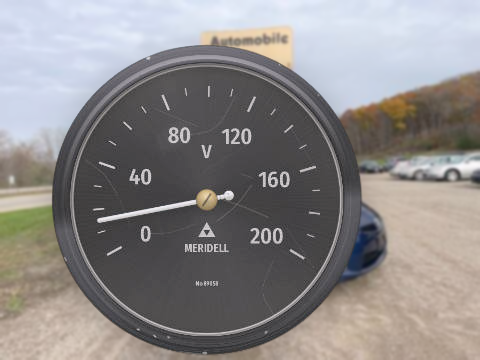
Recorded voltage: 15 V
